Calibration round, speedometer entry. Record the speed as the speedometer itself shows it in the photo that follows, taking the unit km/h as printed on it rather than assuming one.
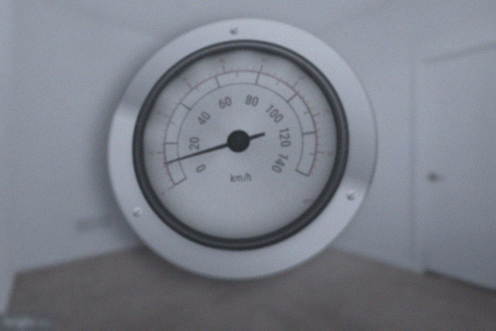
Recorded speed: 10 km/h
